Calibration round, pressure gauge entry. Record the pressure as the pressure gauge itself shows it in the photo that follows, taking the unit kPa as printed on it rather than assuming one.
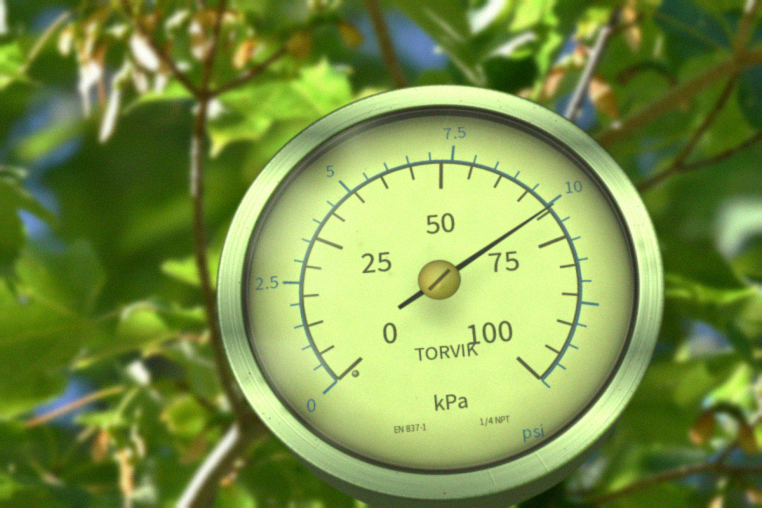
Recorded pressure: 70 kPa
